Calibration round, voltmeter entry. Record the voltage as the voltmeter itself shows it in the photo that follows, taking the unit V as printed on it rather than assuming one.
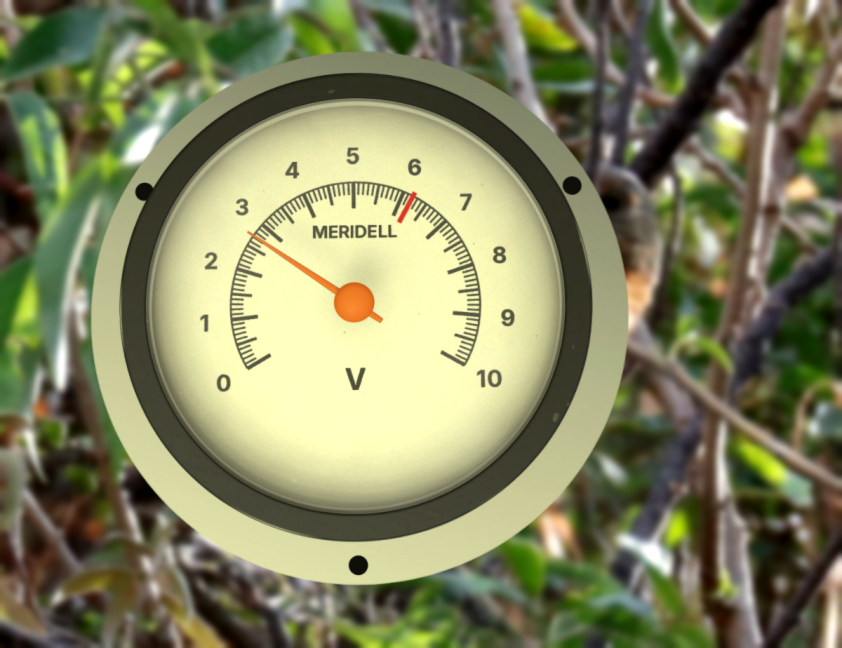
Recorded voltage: 2.7 V
